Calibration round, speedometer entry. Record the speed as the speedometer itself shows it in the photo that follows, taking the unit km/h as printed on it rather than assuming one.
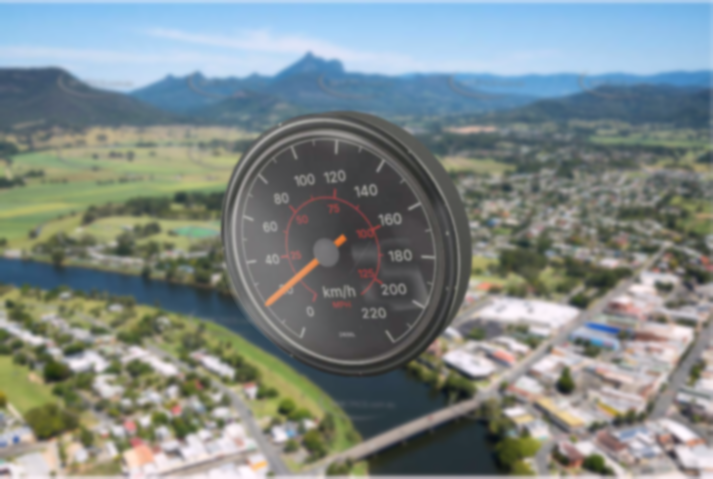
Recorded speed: 20 km/h
